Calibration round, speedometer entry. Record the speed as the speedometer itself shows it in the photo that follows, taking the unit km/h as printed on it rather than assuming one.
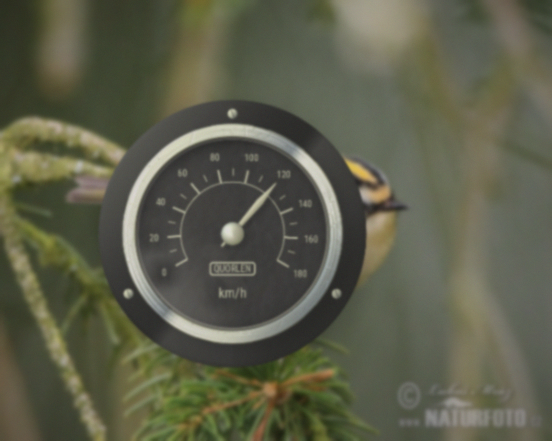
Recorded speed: 120 km/h
